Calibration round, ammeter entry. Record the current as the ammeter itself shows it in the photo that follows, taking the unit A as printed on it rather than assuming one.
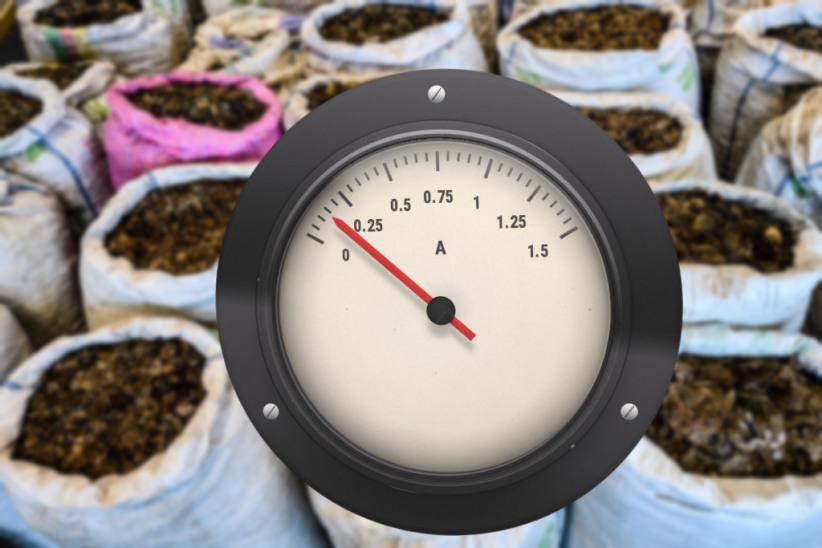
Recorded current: 0.15 A
